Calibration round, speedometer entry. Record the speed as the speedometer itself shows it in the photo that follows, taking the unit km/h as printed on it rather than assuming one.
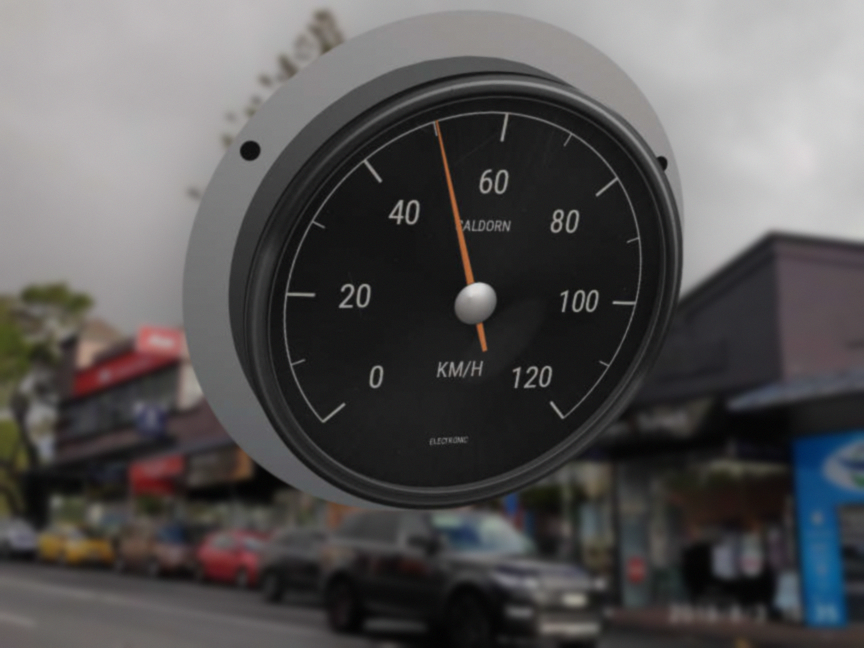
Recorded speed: 50 km/h
